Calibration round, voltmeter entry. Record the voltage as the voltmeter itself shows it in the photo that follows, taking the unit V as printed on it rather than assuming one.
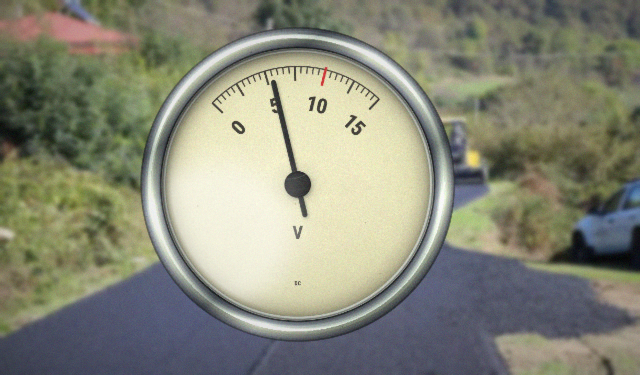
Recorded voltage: 5.5 V
